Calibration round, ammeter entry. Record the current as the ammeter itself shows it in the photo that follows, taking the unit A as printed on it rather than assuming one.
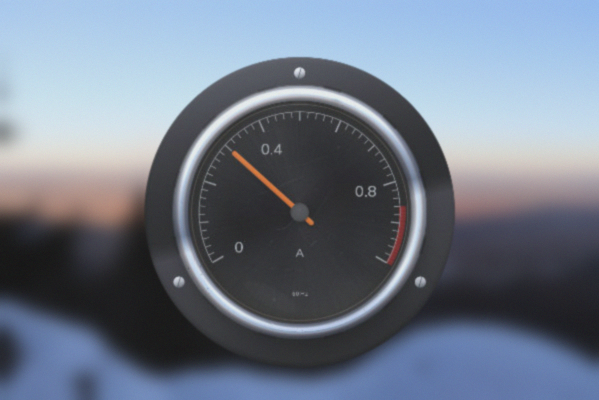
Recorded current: 0.3 A
